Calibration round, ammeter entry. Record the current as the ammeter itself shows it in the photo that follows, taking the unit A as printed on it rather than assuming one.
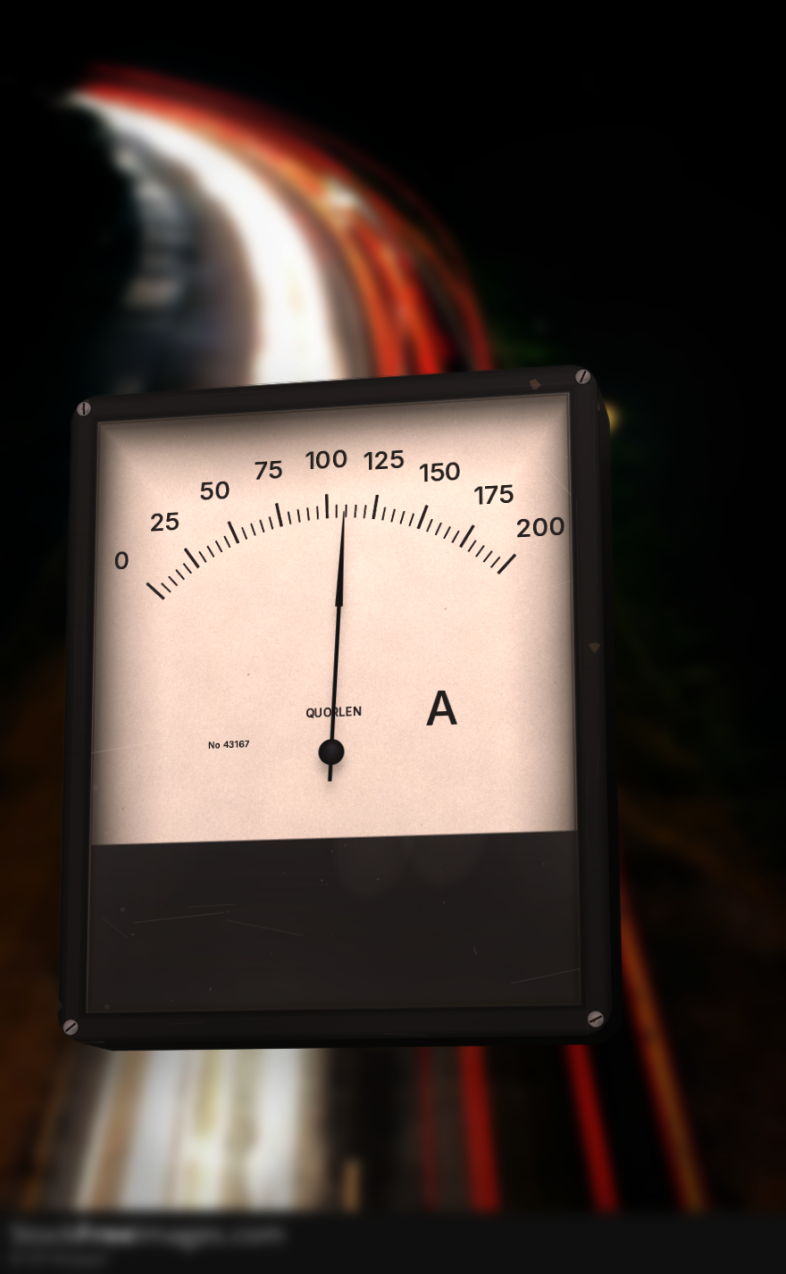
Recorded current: 110 A
